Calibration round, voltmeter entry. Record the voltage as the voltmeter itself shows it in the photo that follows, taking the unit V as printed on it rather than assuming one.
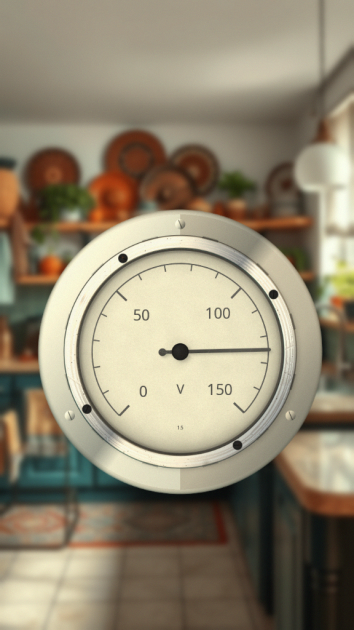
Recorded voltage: 125 V
